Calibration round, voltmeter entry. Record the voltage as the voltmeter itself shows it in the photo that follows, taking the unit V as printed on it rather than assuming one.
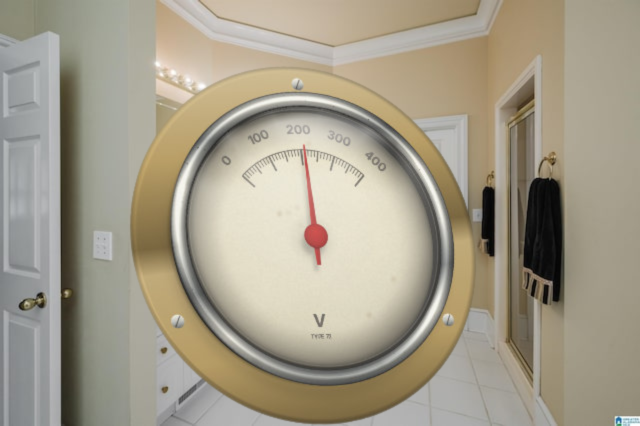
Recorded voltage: 200 V
